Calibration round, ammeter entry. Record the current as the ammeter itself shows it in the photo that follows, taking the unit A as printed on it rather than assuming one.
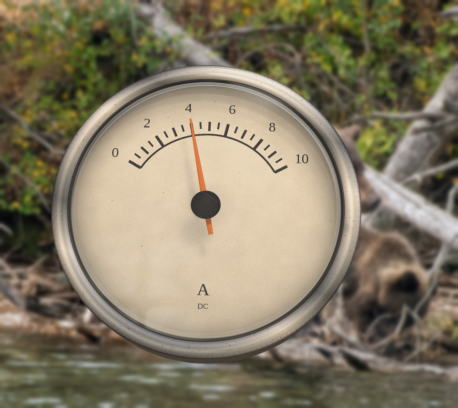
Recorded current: 4 A
